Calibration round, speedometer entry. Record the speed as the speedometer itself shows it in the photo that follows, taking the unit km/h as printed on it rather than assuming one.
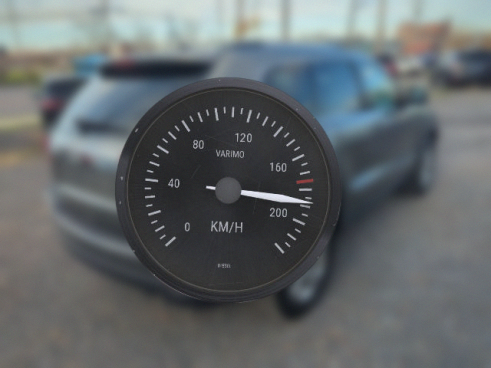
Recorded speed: 187.5 km/h
